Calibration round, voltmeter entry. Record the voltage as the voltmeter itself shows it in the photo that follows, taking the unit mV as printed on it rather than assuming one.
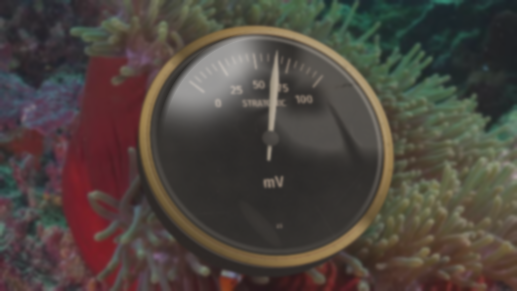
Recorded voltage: 65 mV
